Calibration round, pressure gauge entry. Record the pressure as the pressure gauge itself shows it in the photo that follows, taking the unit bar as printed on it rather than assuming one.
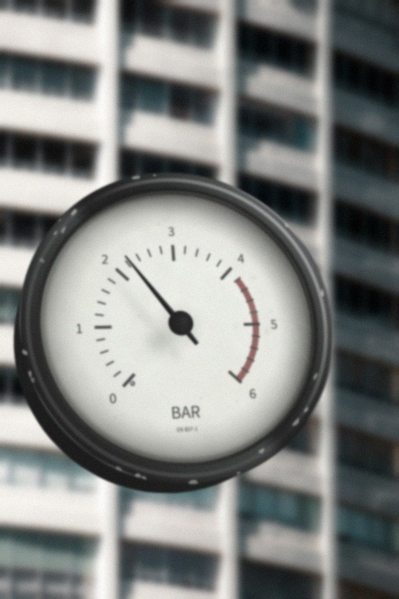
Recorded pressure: 2.2 bar
